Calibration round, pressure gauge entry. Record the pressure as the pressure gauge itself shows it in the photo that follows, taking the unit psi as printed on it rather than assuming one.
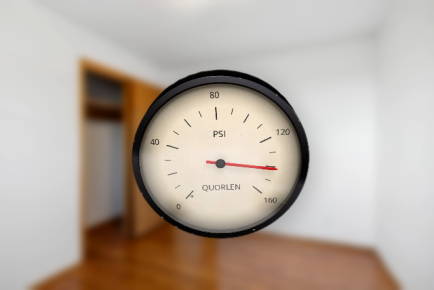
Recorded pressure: 140 psi
